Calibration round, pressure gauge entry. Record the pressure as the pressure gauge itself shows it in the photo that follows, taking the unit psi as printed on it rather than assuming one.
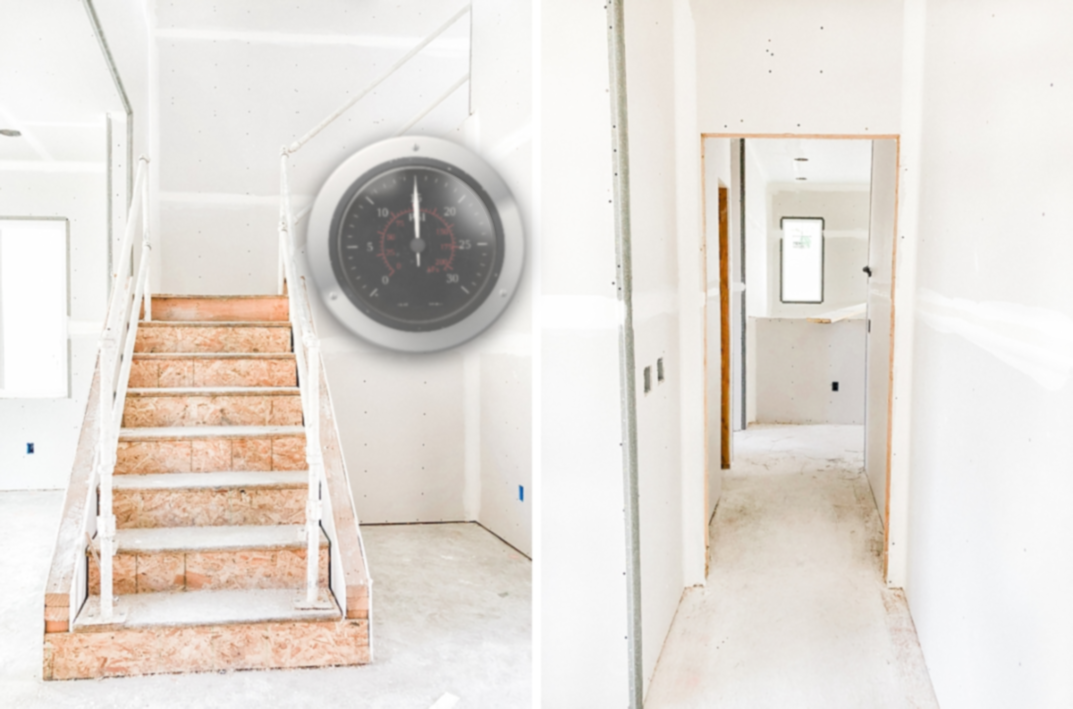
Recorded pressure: 15 psi
